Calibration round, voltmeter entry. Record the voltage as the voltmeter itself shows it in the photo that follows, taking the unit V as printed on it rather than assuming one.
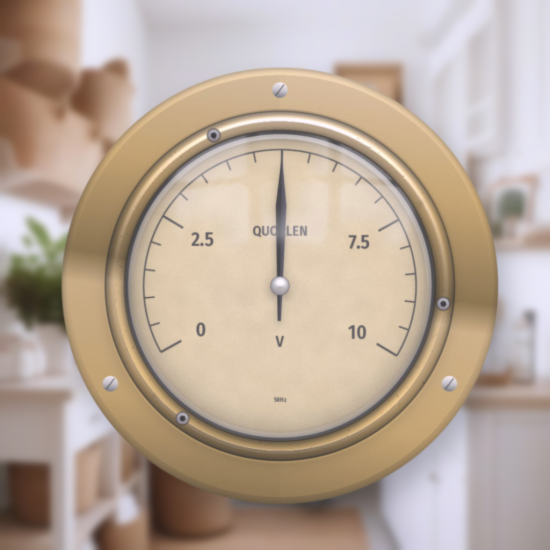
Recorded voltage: 5 V
